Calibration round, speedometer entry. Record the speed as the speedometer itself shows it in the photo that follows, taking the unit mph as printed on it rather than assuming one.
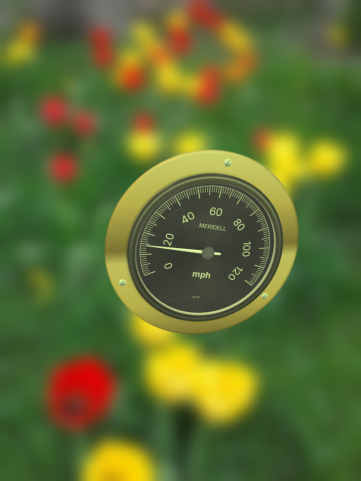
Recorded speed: 15 mph
